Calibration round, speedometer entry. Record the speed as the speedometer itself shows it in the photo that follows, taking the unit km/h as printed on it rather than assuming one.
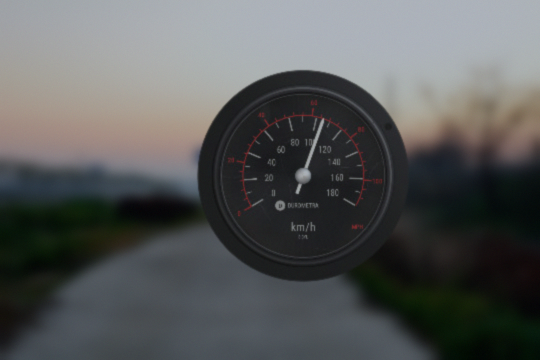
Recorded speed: 105 km/h
